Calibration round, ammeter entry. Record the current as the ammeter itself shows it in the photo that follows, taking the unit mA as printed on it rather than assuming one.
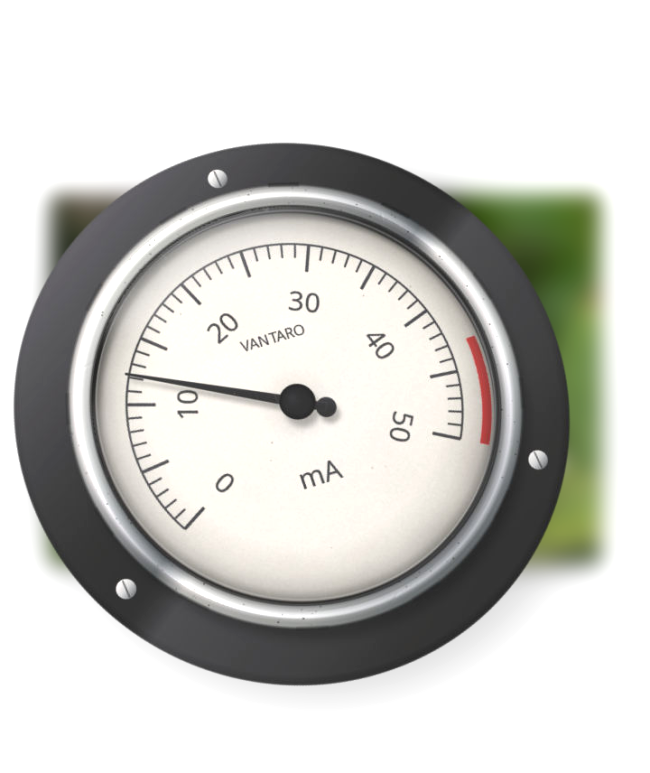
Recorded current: 12 mA
